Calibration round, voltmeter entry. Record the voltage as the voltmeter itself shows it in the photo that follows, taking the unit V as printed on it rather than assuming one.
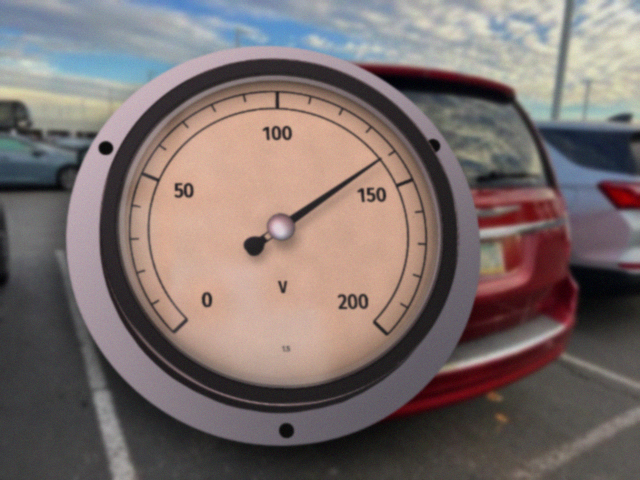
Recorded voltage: 140 V
